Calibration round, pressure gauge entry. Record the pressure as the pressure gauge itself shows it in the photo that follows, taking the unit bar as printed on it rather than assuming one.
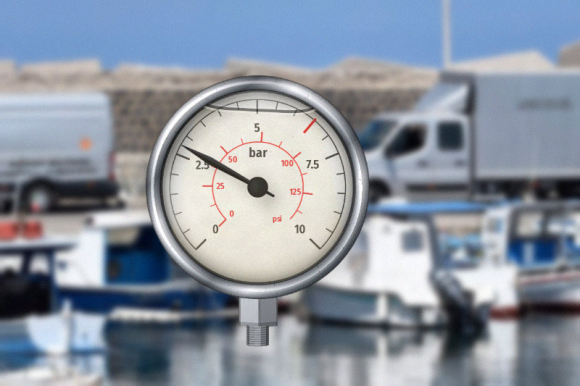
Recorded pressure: 2.75 bar
